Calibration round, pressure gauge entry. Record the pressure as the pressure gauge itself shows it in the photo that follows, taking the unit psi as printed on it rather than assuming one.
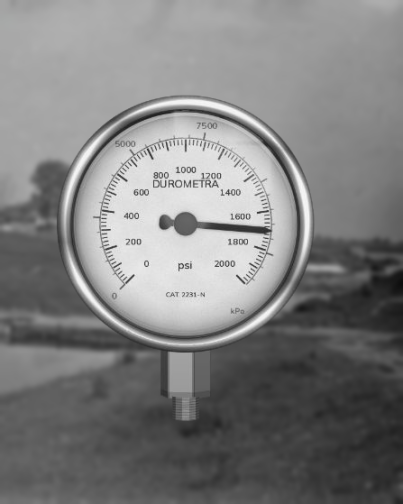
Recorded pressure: 1700 psi
